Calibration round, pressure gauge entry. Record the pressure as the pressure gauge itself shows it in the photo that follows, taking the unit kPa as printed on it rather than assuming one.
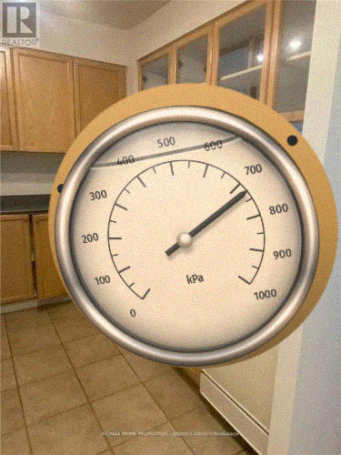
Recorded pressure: 725 kPa
